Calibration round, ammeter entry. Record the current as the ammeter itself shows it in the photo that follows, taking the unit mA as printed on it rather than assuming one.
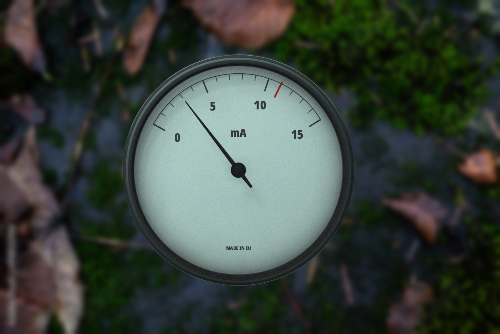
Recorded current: 3 mA
